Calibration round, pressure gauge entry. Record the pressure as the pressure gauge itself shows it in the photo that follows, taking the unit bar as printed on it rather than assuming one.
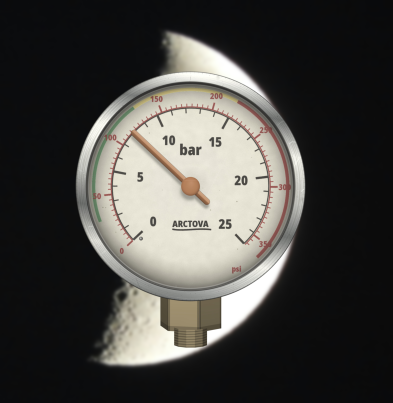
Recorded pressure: 8 bar
